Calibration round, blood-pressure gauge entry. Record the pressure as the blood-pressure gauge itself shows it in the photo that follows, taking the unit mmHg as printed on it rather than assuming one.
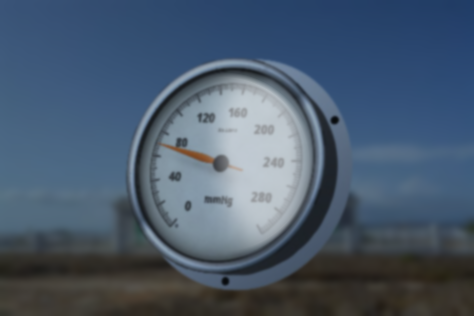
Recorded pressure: 70 mmHg
